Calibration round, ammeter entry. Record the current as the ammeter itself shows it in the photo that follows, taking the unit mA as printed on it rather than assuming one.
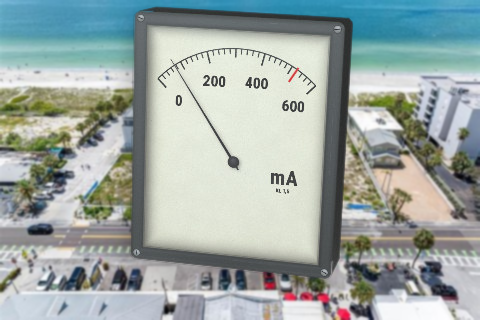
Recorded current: 80 mA
